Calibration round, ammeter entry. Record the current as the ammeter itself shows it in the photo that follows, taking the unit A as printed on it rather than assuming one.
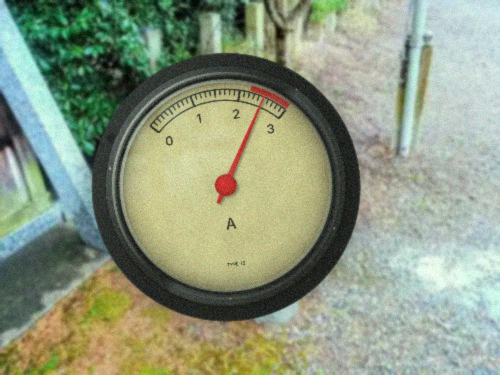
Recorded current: 2.5 A
